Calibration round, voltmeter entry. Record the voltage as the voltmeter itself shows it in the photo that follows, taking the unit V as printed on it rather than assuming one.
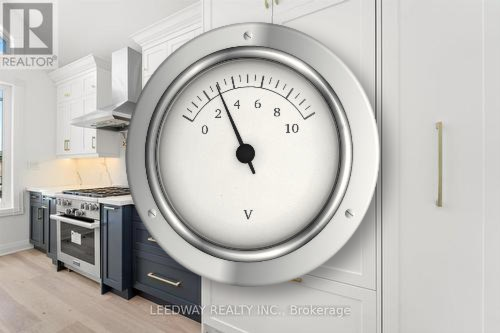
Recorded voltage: 3 V
